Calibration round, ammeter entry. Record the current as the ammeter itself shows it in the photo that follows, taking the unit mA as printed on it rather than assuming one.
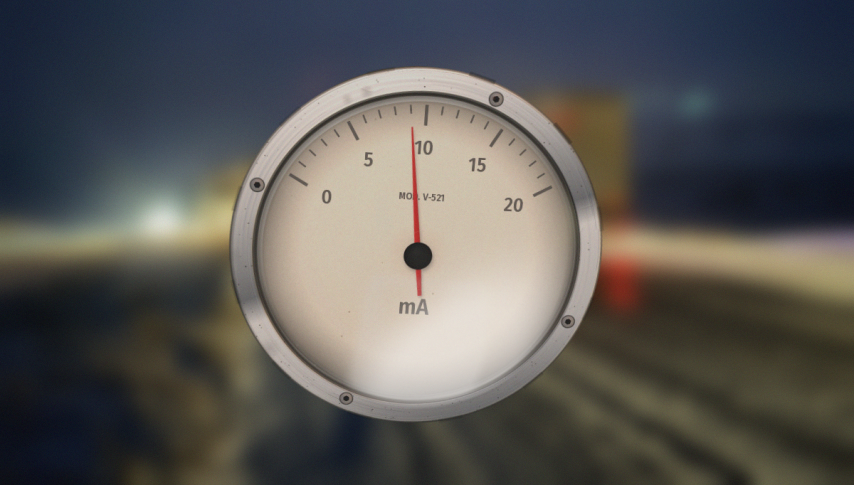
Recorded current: 9 mA
